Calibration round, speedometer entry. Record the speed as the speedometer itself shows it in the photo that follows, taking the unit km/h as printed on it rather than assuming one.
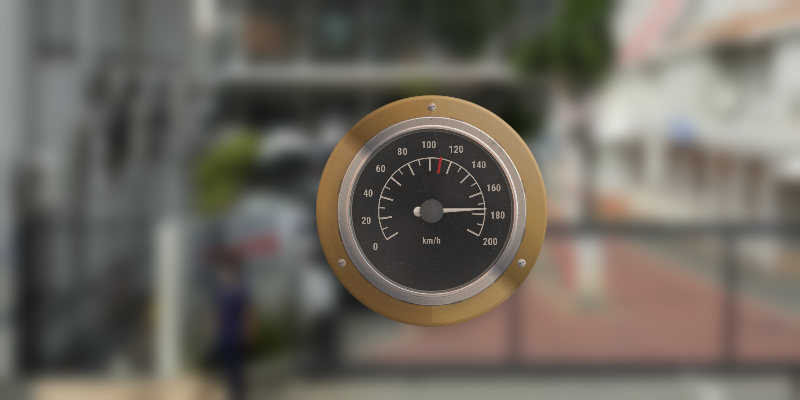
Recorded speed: 175 km/h
